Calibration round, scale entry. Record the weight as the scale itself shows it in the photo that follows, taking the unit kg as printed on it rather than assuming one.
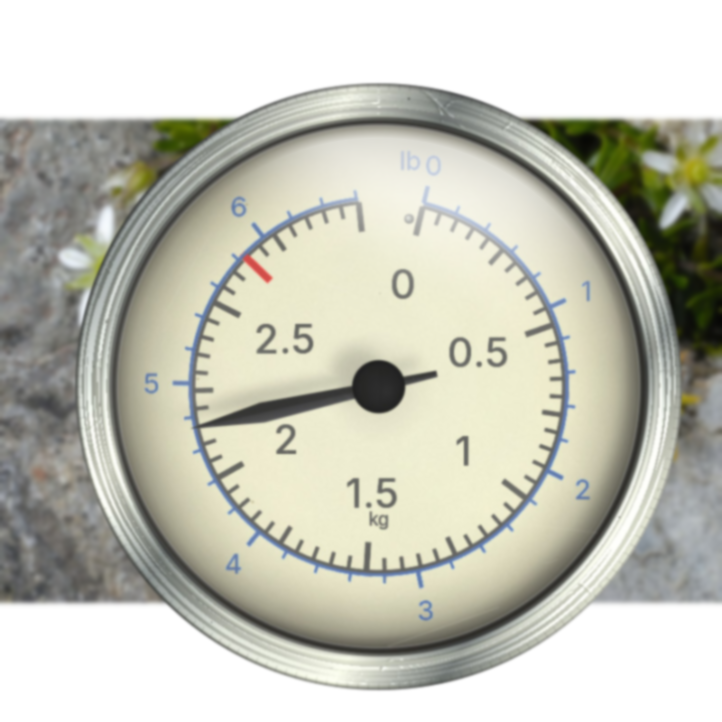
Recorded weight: 2.15 kg
